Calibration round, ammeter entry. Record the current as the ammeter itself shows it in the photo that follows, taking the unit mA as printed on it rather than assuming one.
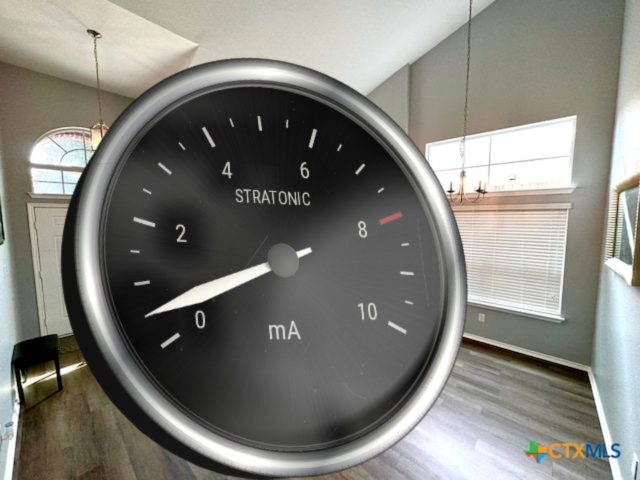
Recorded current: 0.5 mA
